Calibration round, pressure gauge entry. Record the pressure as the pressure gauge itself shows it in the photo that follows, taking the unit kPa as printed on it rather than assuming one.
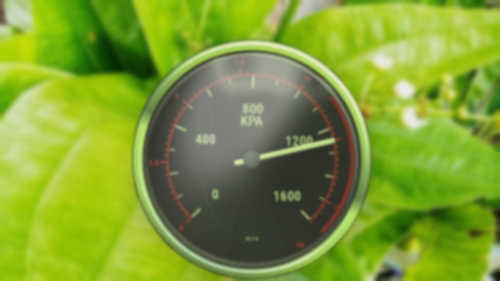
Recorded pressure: 1250 kPa
